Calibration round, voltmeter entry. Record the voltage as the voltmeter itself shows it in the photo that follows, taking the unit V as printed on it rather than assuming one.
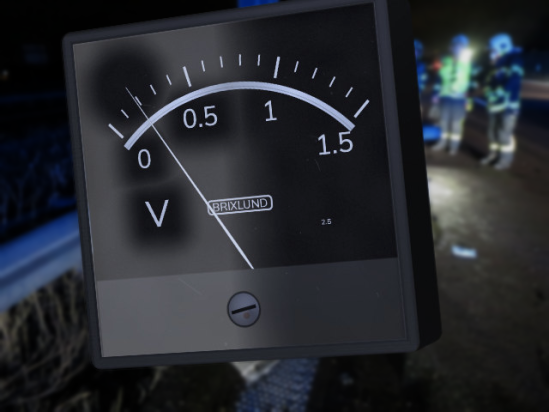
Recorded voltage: 0.2 V
